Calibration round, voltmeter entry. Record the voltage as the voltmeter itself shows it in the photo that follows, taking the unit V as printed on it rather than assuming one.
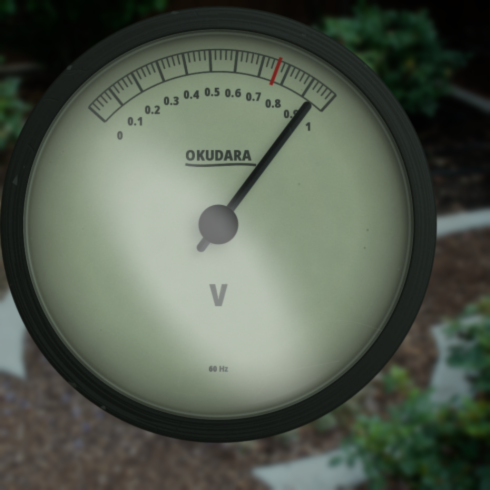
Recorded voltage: 0.94 V
